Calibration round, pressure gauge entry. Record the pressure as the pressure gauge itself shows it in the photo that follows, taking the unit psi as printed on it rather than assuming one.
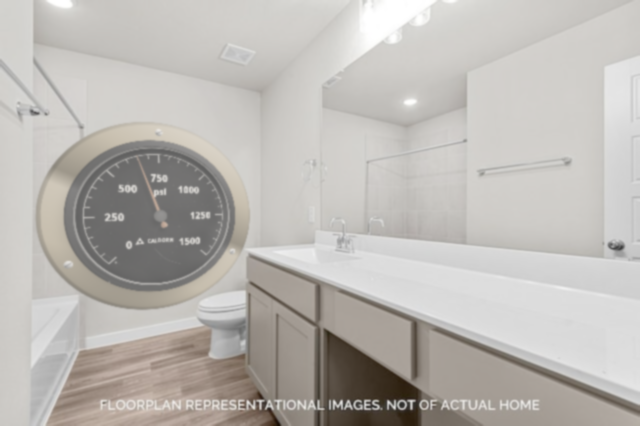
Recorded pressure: 650 psi
